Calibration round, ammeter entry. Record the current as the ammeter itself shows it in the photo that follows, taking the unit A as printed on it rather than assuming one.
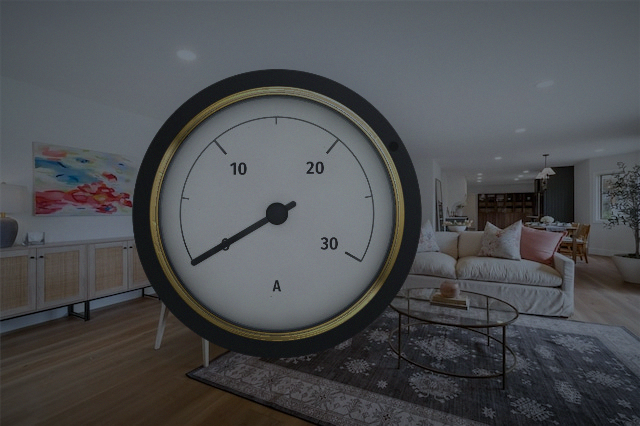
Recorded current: 0 A
